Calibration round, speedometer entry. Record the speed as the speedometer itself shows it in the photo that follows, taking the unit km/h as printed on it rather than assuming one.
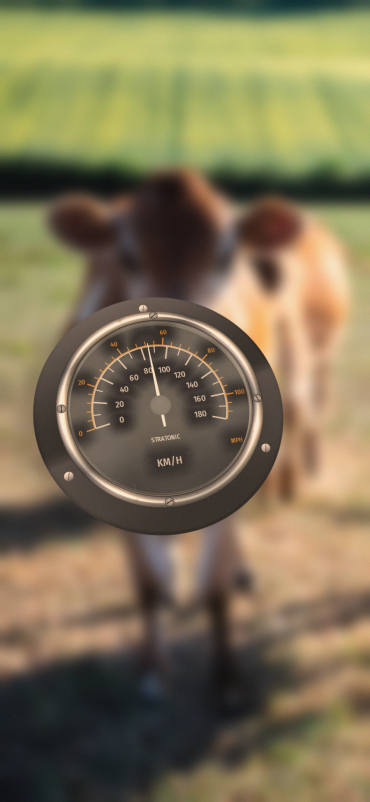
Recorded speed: 85 km/h
